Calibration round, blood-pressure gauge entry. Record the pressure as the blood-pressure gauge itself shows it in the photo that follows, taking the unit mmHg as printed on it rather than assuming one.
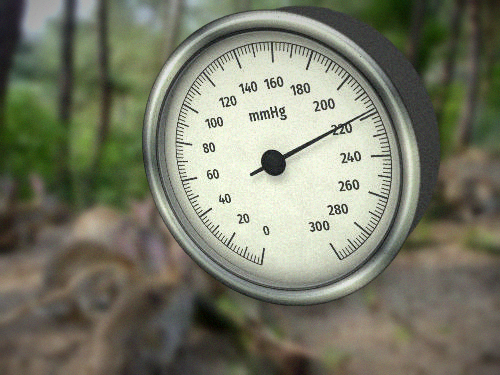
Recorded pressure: 218 mmHg
